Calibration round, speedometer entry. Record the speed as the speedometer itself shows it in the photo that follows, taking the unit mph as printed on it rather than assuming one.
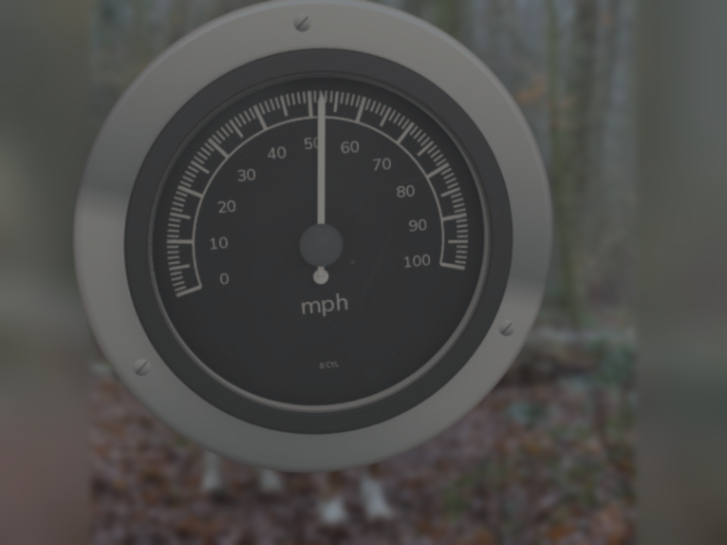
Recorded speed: 52 mph
